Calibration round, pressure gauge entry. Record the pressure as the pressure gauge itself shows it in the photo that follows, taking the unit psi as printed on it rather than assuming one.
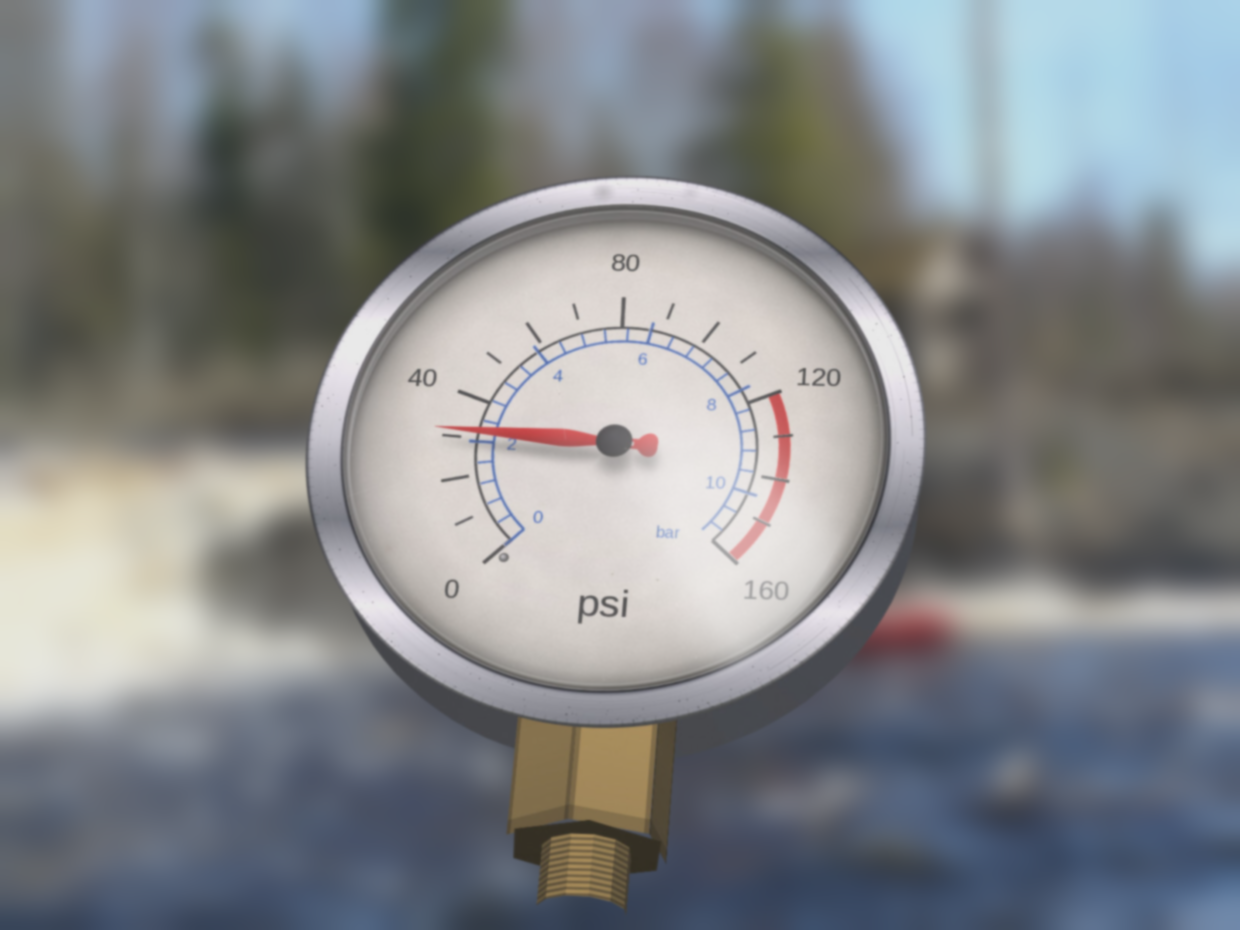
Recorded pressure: 30 psi
